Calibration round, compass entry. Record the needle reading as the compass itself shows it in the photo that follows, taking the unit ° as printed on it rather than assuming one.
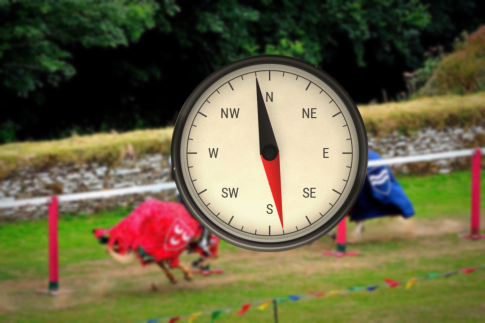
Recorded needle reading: 170 °
